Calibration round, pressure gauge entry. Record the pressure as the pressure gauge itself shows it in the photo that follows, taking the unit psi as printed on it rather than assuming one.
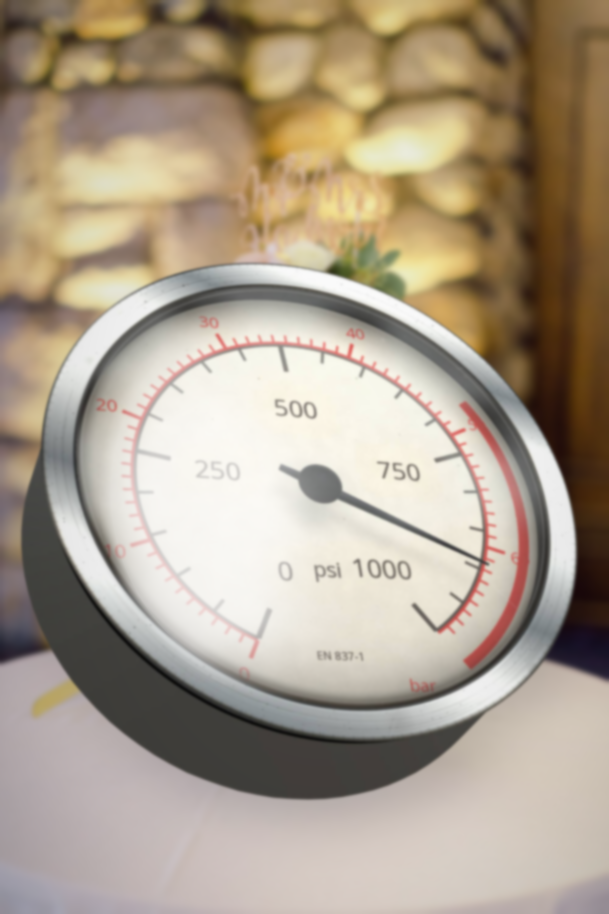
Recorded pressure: 900 psi
